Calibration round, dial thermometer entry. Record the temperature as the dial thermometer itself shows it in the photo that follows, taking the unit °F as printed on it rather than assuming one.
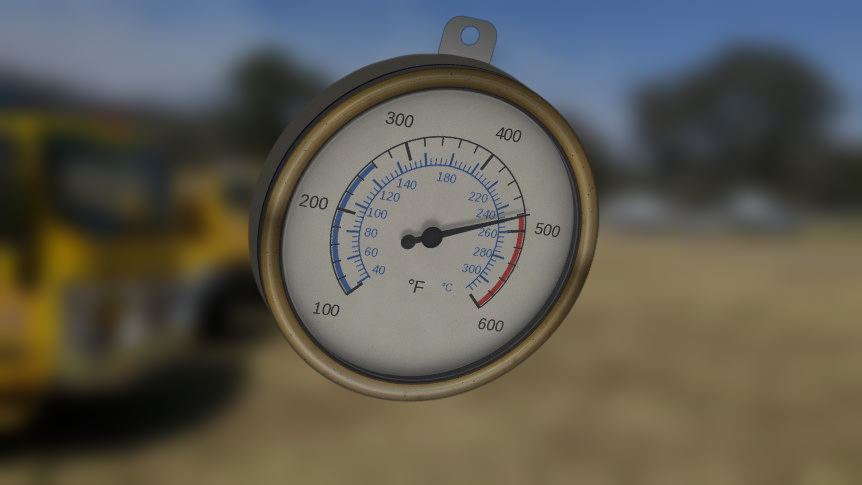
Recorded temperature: 480 °F
